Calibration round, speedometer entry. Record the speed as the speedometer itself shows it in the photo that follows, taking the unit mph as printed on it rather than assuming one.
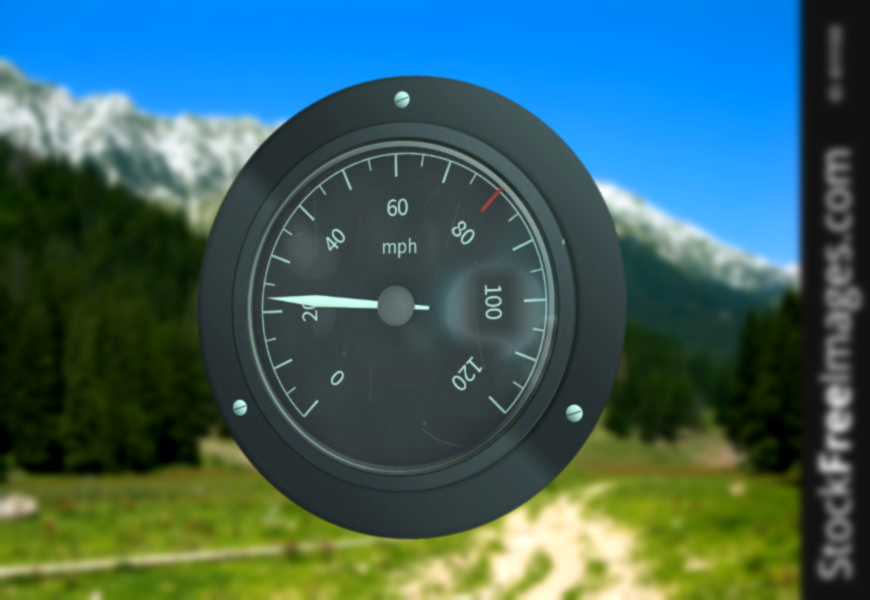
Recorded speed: 22.5 mph
